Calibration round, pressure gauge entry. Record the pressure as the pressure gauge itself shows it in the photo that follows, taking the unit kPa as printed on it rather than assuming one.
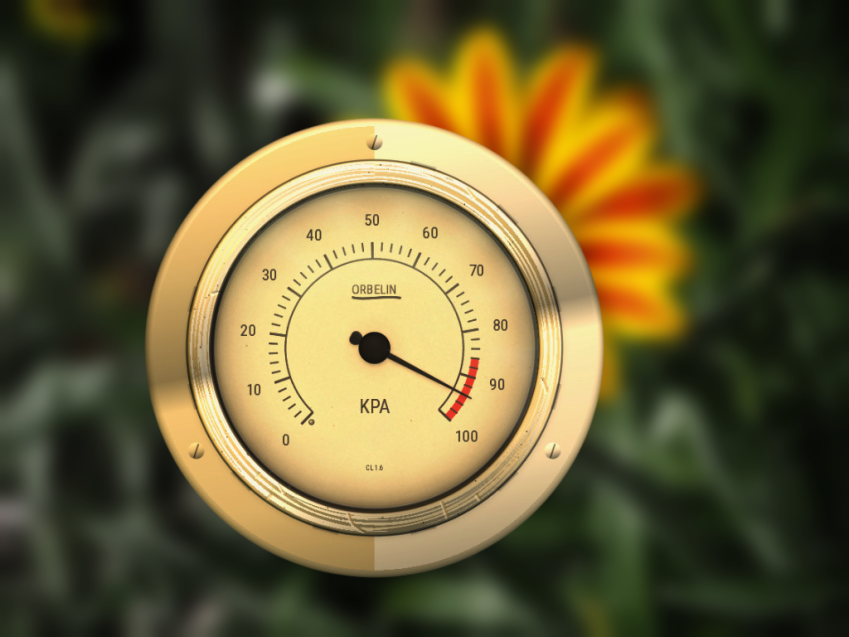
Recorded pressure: 94 kPa
